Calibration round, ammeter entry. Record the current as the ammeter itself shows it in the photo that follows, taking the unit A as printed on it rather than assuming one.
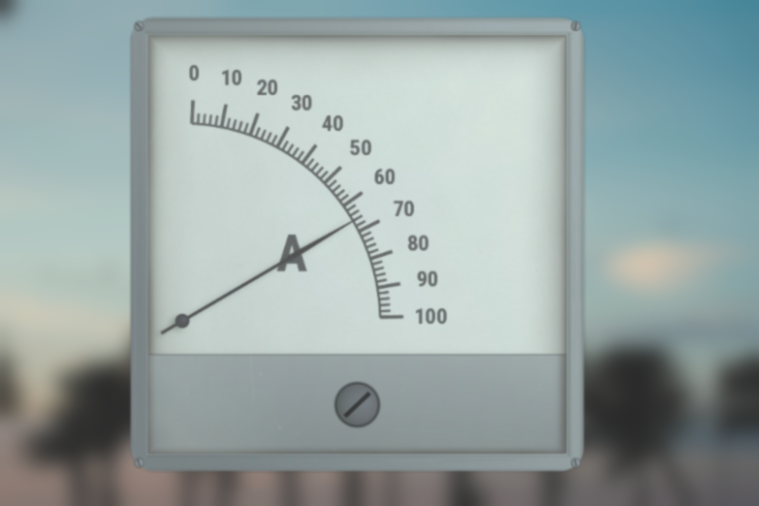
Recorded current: 66 A
